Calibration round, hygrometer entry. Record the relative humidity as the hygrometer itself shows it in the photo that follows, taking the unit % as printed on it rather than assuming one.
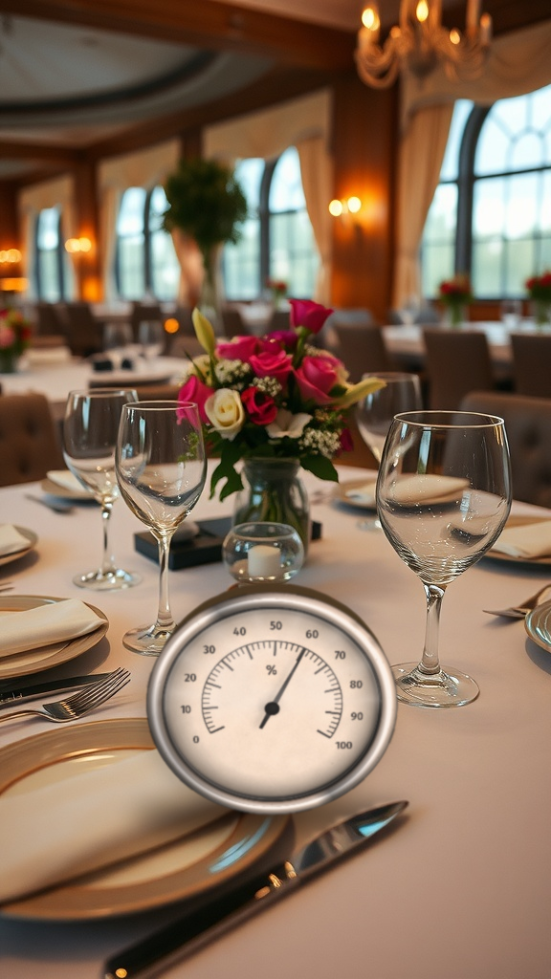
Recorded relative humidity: 60 %
